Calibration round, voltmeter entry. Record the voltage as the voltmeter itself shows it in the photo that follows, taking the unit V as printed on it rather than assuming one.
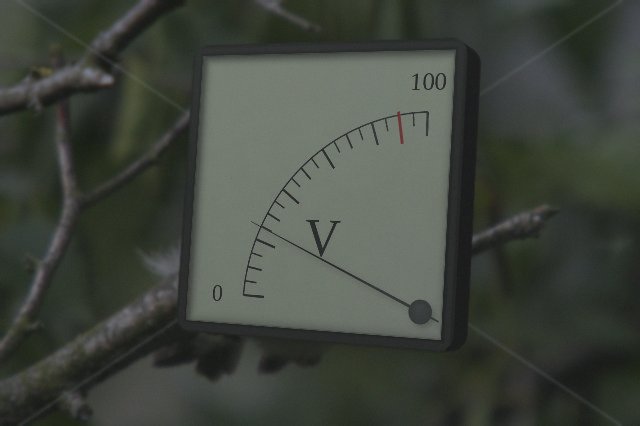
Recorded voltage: 25 V
